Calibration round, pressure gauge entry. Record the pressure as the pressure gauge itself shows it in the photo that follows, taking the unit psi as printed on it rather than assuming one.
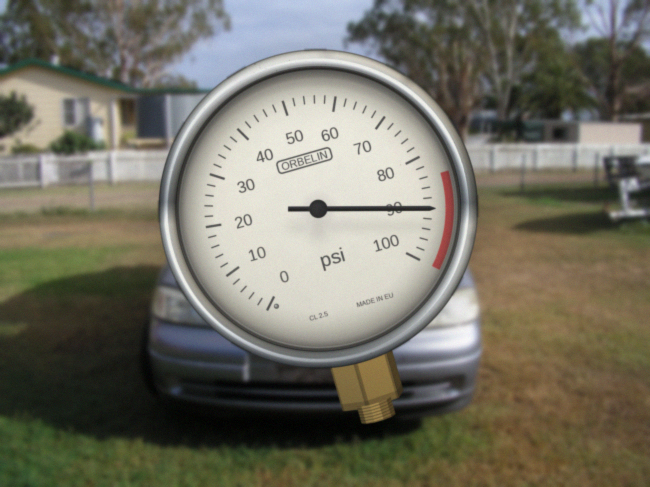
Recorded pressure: 90 psi
